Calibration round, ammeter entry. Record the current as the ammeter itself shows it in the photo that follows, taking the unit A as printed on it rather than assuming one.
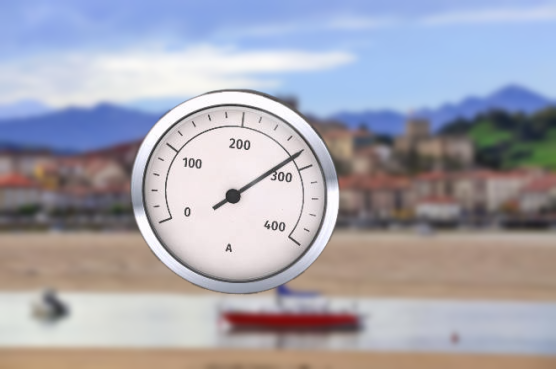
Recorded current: 280 A
